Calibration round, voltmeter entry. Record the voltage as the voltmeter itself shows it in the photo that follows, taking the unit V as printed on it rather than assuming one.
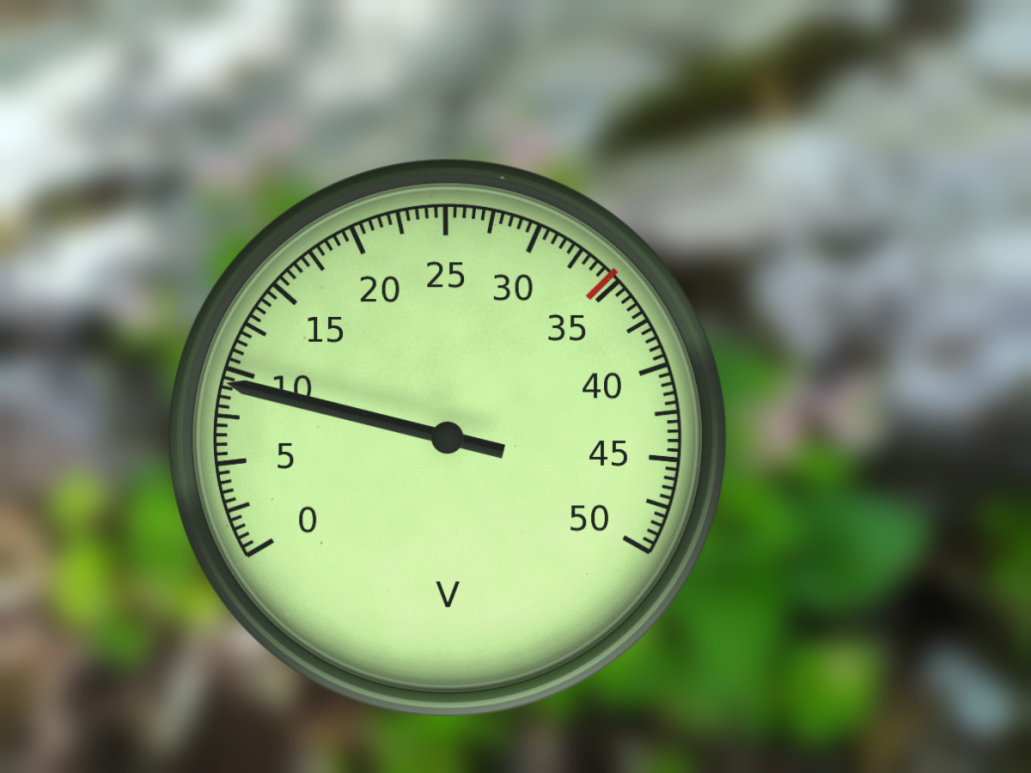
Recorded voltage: 9.25 V
